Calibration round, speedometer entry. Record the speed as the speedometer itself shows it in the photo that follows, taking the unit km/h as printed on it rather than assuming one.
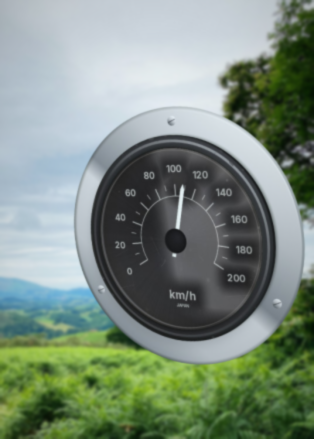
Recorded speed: 110 km/h
